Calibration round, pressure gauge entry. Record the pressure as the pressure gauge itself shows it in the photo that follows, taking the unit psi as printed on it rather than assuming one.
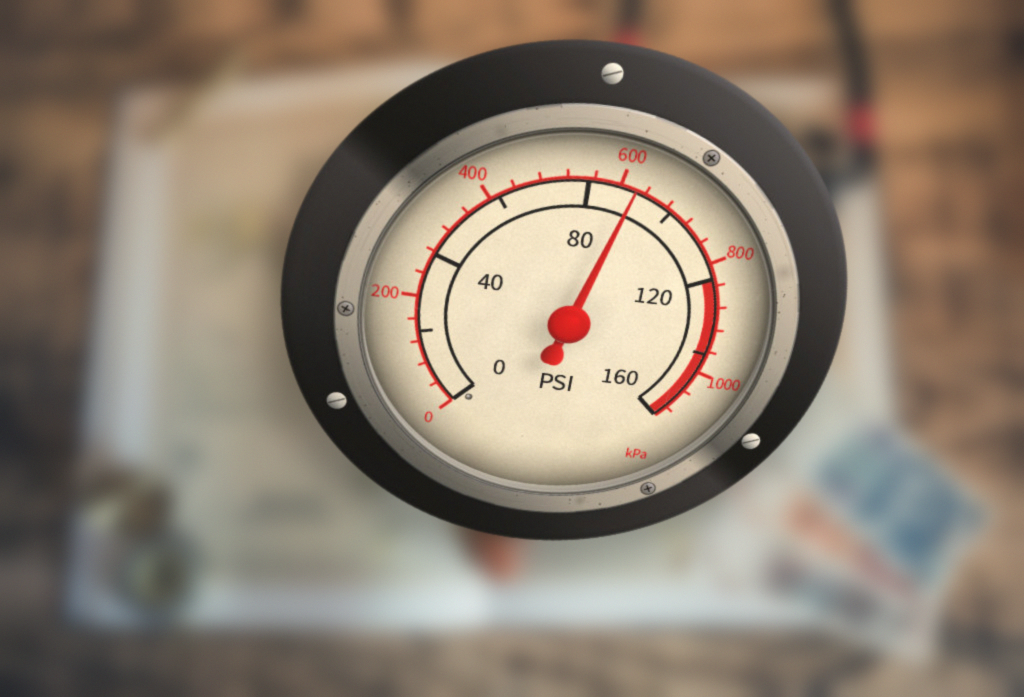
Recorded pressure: 90 psi
